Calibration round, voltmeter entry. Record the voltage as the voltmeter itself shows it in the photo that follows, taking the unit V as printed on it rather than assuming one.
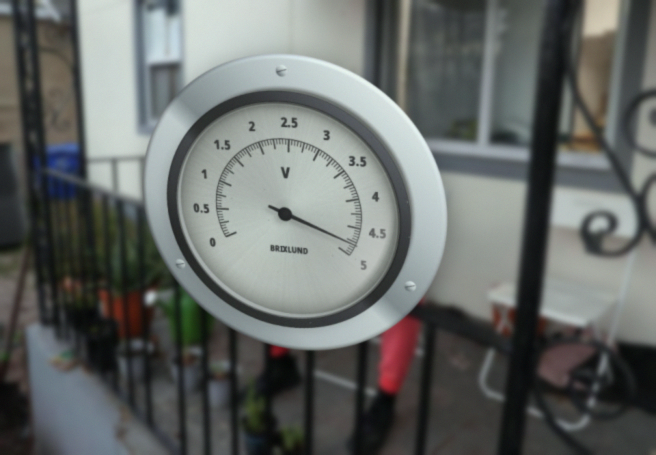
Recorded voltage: 4.75 V
